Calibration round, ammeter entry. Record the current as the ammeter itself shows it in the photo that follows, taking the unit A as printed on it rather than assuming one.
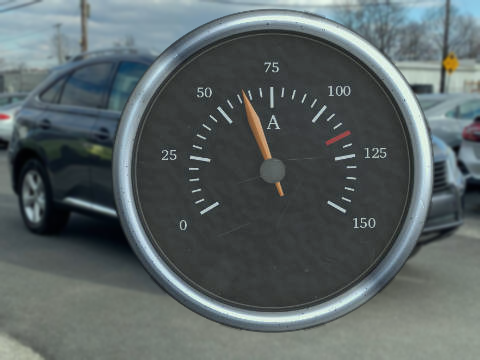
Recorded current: 62.5 A
